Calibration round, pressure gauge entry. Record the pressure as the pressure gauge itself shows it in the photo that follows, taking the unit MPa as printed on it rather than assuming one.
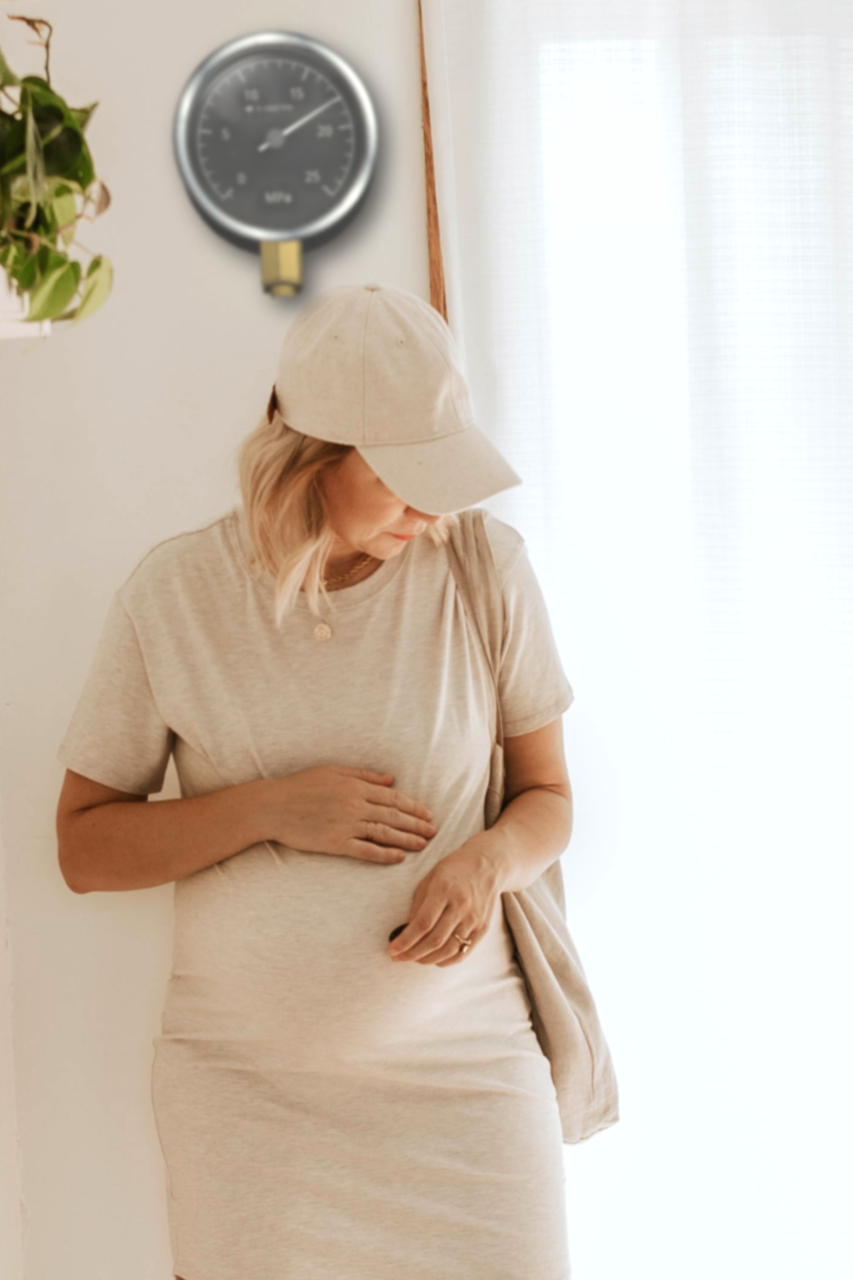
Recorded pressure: 18 MPa
